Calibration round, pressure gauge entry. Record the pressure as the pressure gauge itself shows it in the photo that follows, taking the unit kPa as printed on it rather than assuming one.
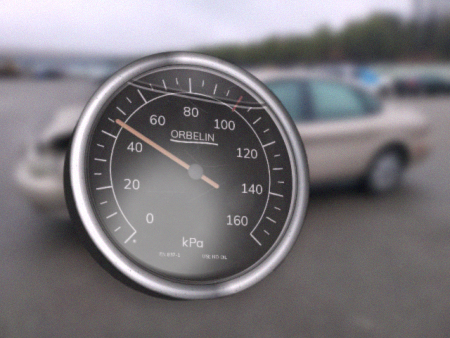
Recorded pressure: 45 kPa
